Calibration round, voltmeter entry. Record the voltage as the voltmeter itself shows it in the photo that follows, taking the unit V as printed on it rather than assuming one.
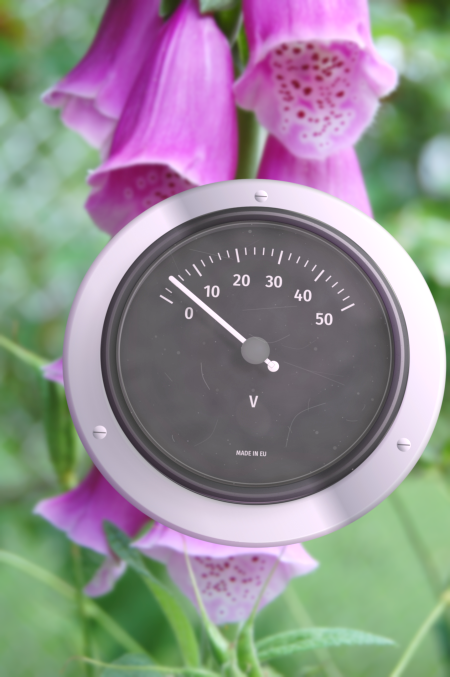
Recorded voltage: 4 V
